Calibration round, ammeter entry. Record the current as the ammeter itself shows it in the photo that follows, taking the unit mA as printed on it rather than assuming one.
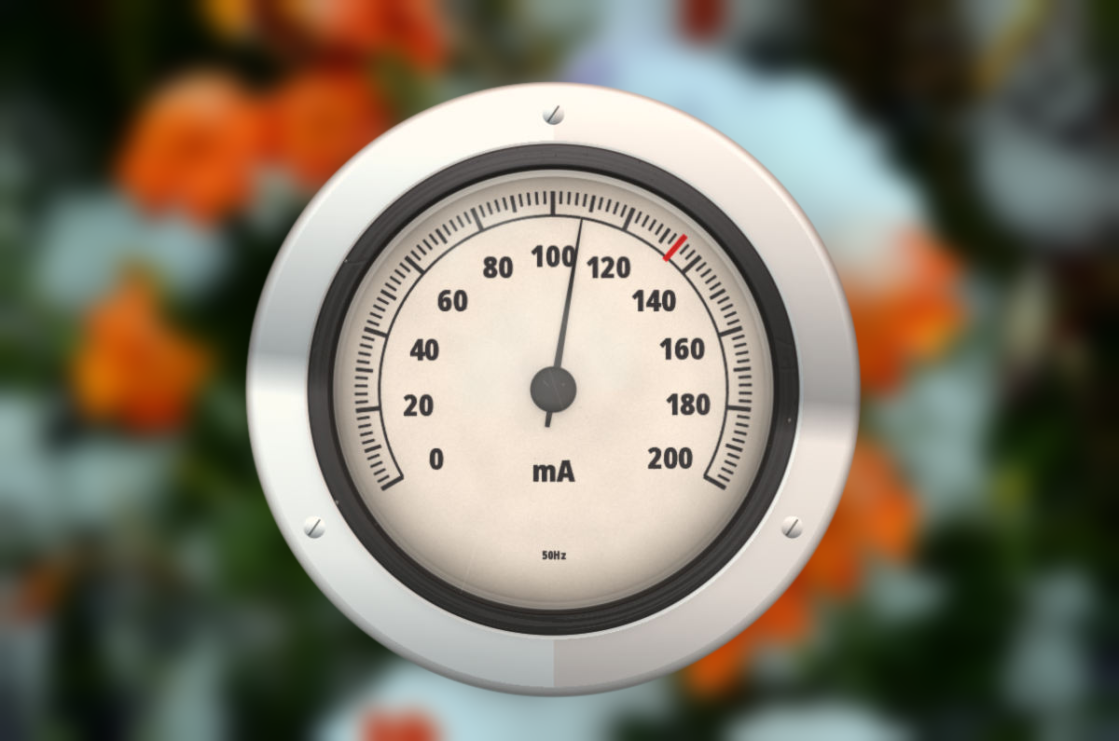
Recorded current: 108 mA
